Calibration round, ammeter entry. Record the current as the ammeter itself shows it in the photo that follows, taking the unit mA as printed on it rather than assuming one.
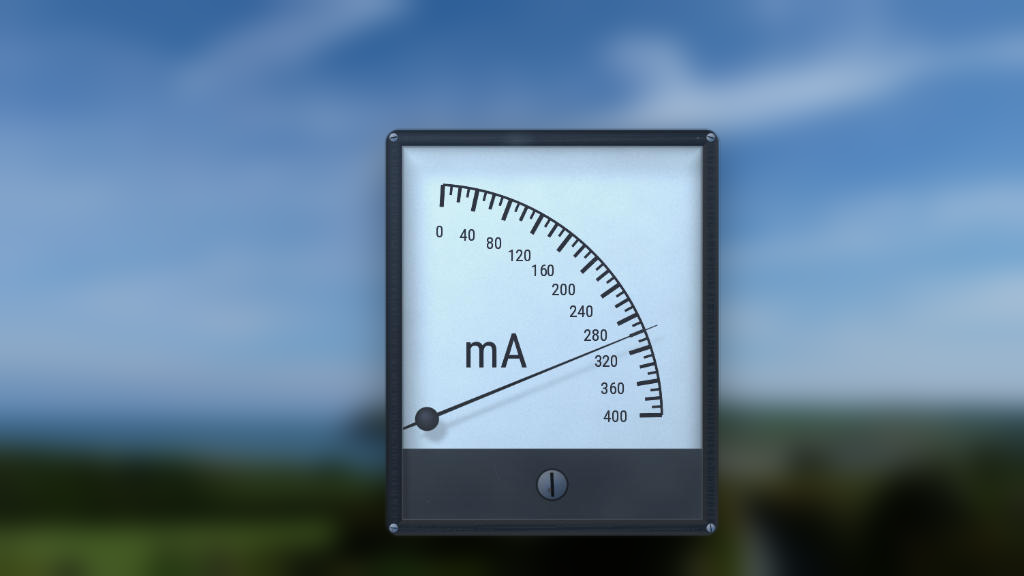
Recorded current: 300 mA
